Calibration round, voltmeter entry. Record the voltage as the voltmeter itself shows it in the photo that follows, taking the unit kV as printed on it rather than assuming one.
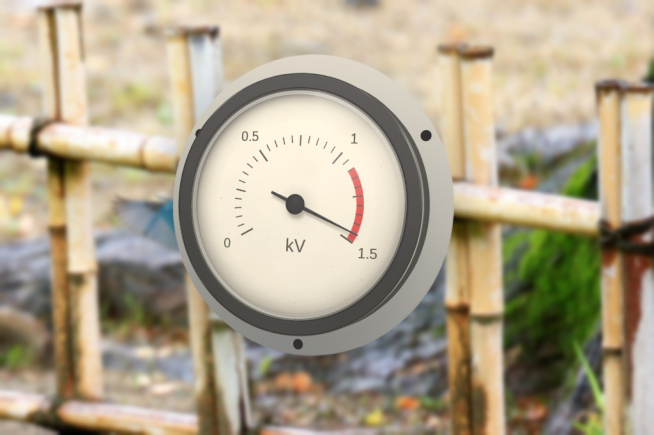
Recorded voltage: 1.45 kV
